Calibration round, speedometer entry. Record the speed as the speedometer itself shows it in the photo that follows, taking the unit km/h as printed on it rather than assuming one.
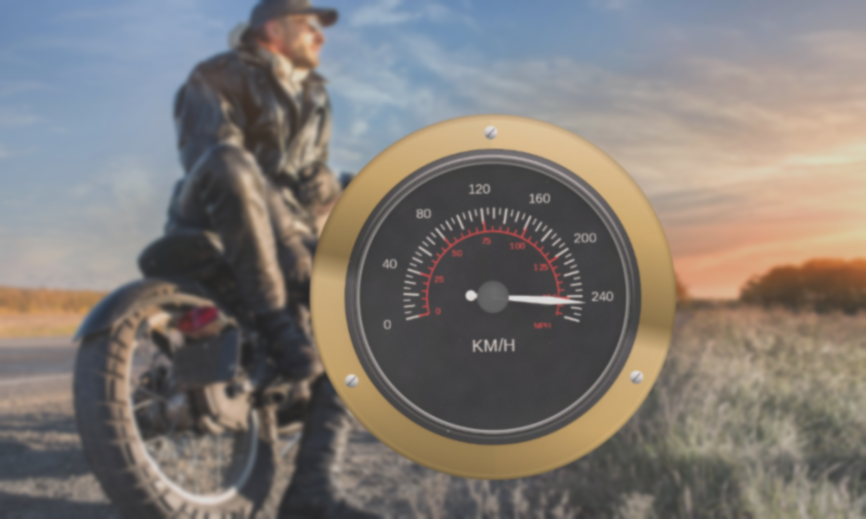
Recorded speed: 245 km/h
